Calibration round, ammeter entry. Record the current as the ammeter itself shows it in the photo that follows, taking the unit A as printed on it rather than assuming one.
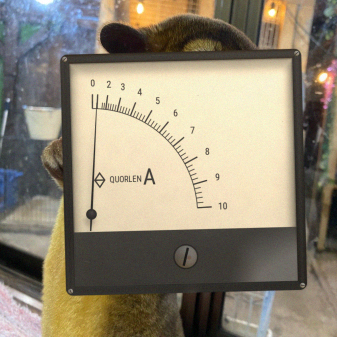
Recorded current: 1 A
